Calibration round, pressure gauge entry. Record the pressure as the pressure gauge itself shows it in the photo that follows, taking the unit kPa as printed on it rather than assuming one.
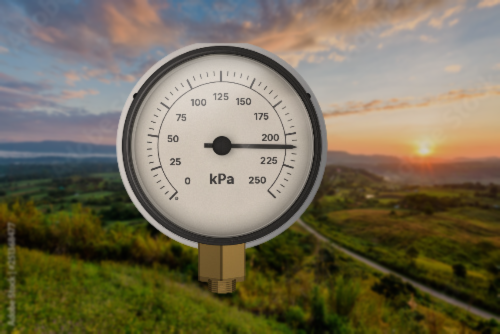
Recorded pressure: 210 kPa
